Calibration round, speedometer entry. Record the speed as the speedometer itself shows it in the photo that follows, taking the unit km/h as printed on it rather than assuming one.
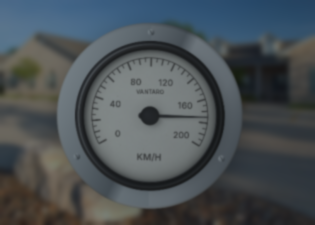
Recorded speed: 175 km/h
